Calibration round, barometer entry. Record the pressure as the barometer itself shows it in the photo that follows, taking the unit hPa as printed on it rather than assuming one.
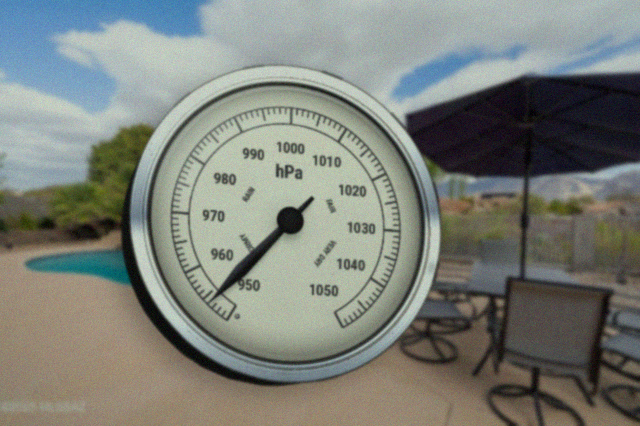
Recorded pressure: 954 hPa
